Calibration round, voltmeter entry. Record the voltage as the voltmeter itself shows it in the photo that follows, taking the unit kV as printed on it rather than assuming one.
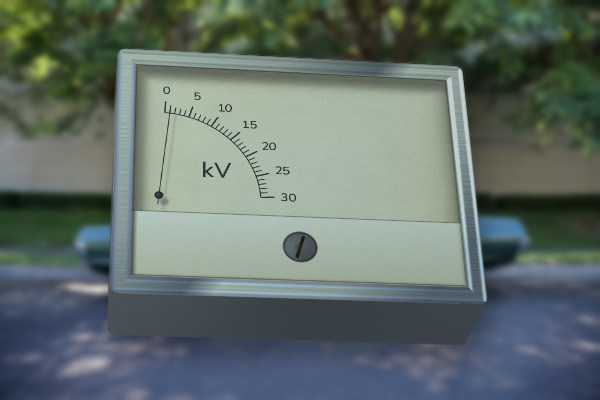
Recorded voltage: 1 kV
